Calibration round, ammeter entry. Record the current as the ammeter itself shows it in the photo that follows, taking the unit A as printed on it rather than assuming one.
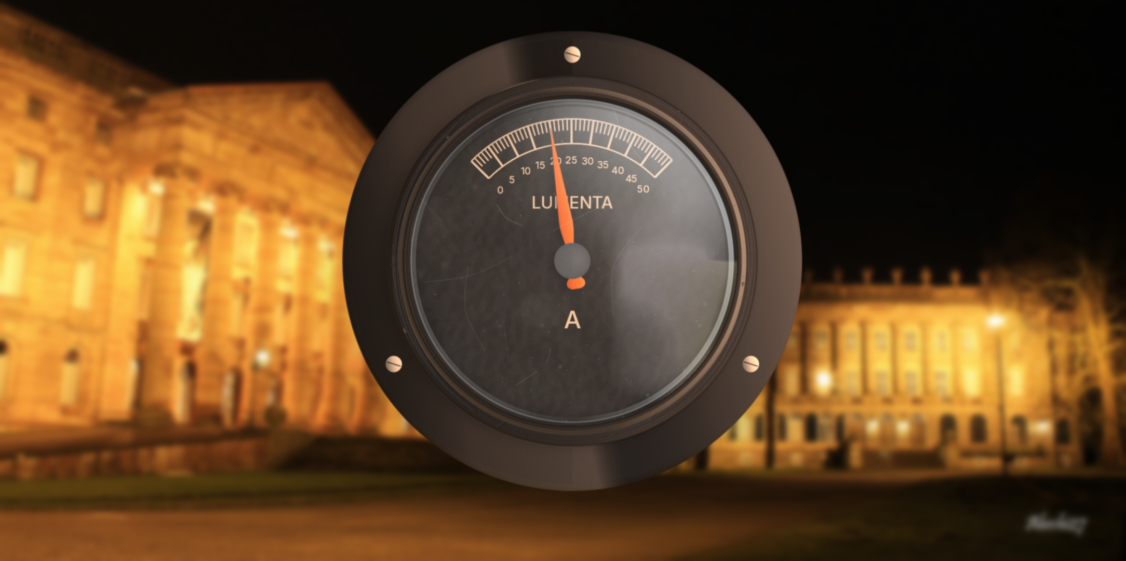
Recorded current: 20 A
